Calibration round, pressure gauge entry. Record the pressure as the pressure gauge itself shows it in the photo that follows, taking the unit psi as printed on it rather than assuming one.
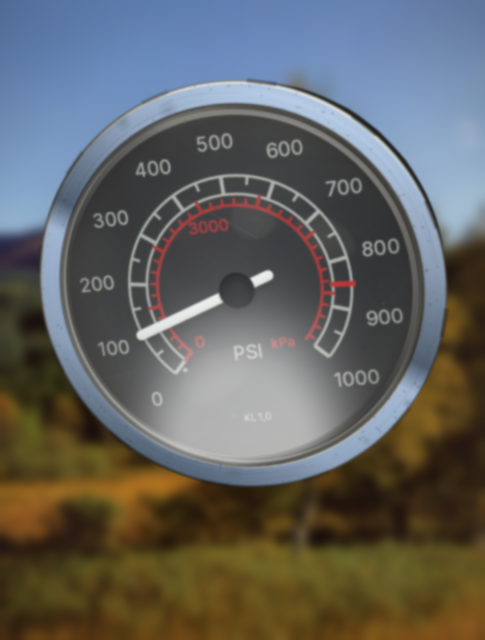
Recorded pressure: 100 psi
